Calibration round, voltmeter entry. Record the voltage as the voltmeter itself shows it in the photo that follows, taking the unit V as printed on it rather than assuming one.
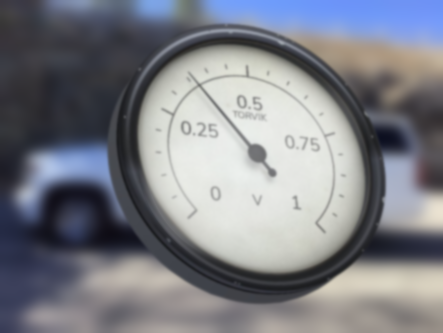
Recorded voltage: 0.35 V
